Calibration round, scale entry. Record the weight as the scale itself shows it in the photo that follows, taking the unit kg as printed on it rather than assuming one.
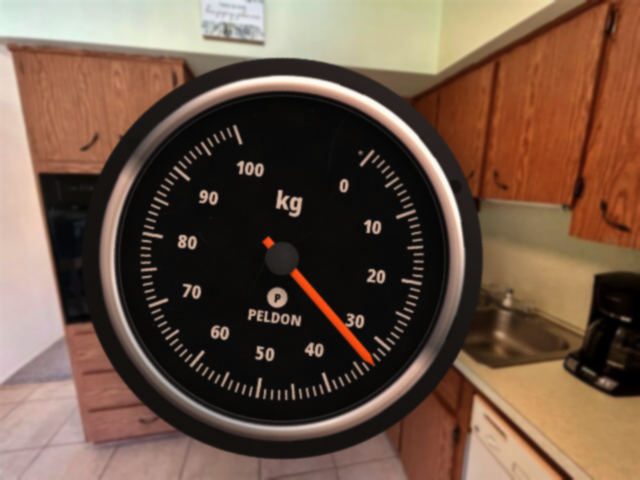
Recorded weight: 33 kg
